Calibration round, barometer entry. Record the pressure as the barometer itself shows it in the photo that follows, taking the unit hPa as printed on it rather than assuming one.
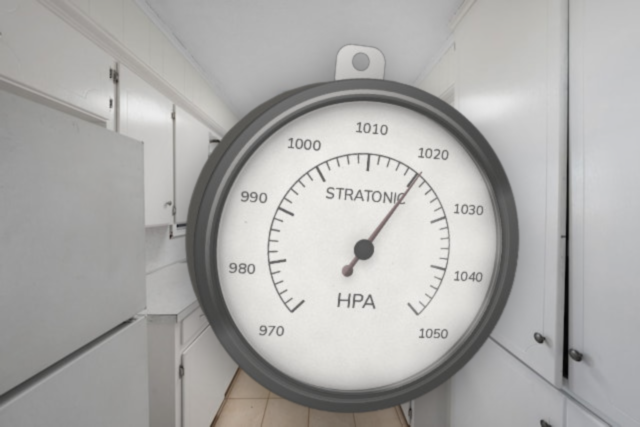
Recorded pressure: 1020 hPa
